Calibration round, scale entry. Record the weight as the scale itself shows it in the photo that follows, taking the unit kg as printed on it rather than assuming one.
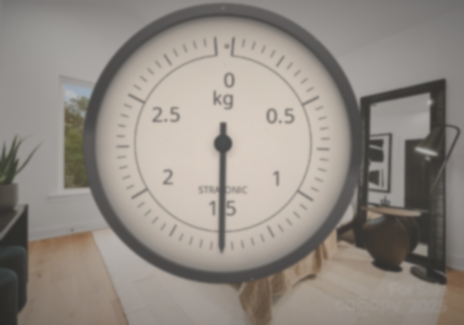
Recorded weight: 1.5 kg
